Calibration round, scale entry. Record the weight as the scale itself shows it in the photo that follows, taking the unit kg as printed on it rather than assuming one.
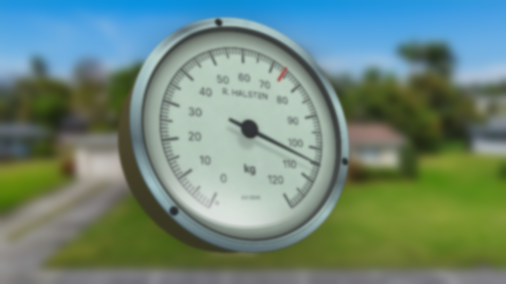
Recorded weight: 105 kg
